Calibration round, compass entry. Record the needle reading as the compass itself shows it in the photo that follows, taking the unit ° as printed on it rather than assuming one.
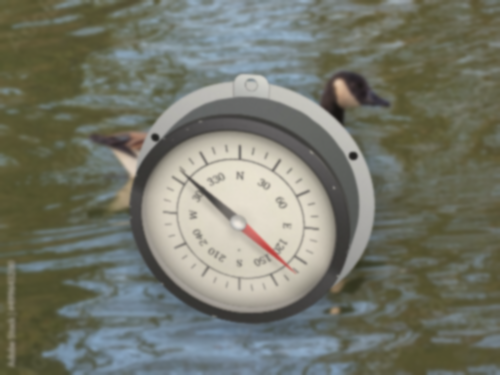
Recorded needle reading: 130 °
